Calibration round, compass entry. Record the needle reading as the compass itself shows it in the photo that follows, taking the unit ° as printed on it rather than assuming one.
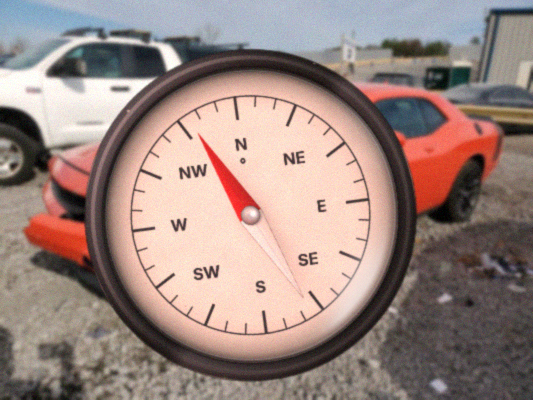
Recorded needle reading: 335 °
